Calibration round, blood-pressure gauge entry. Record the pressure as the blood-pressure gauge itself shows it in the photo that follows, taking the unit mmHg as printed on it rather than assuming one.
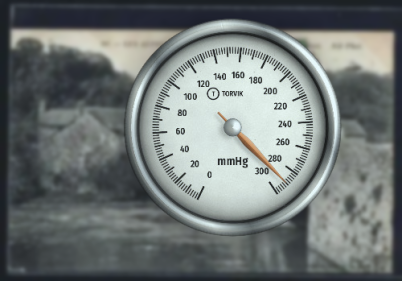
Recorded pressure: 290 mmHg
